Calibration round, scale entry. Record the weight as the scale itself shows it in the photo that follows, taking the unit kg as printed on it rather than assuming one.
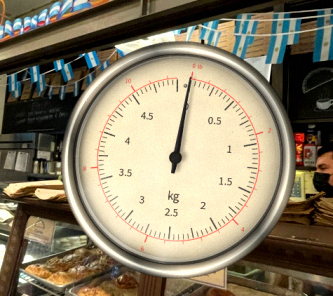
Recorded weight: 0 kg
